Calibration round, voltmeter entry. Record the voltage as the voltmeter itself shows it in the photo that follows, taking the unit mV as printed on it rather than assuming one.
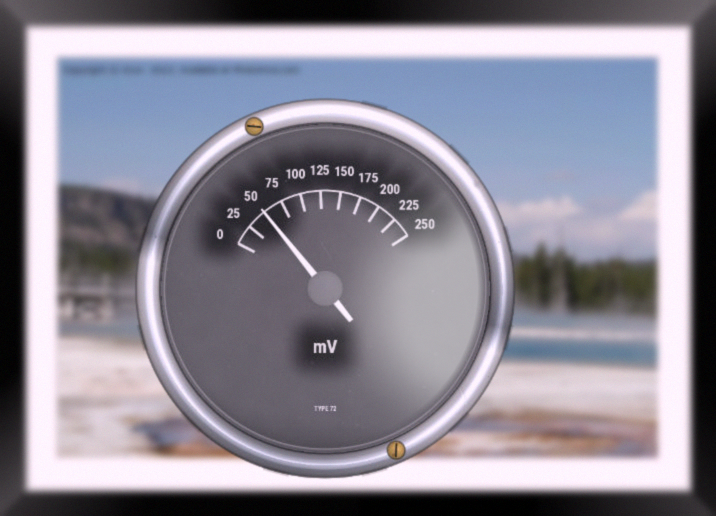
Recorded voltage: 50 mV
